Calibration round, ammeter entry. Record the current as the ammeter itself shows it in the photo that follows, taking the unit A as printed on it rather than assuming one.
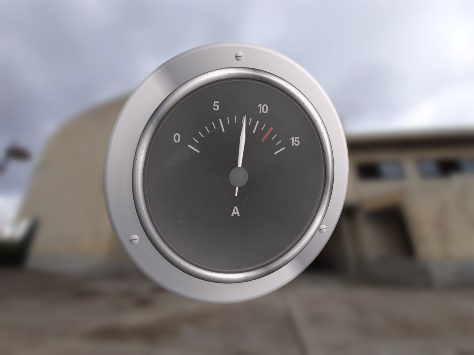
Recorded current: 8 A
